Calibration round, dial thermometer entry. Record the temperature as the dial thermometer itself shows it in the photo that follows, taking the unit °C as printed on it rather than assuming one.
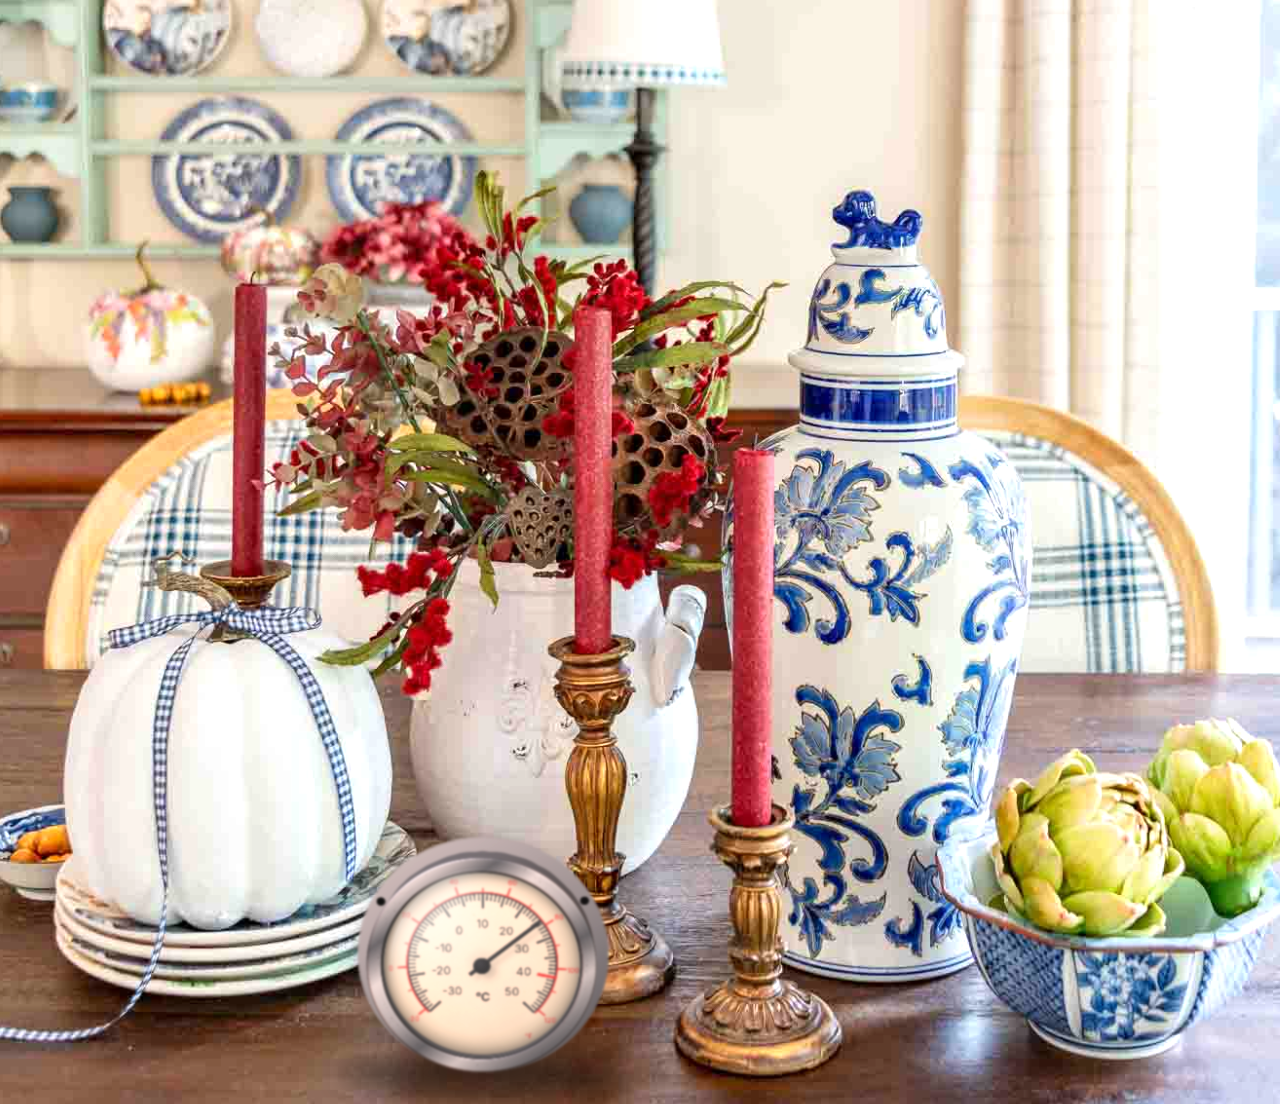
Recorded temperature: 25 °C
